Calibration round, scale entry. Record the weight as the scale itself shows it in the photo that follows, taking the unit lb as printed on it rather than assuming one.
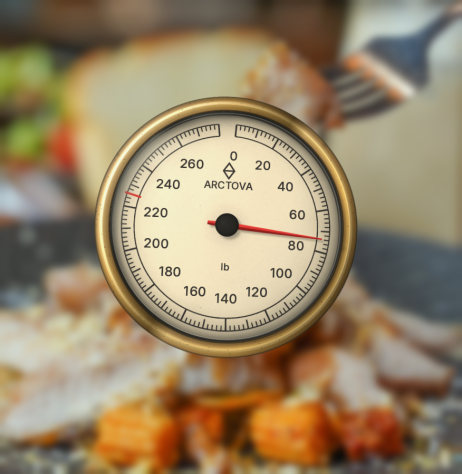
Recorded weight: 74 lb
